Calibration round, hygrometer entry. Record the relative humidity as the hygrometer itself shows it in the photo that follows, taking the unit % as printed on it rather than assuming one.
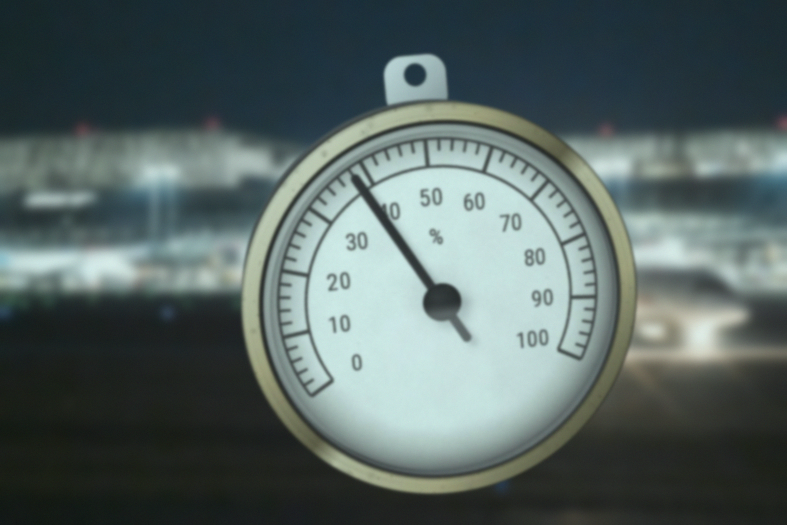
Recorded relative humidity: 38 %
